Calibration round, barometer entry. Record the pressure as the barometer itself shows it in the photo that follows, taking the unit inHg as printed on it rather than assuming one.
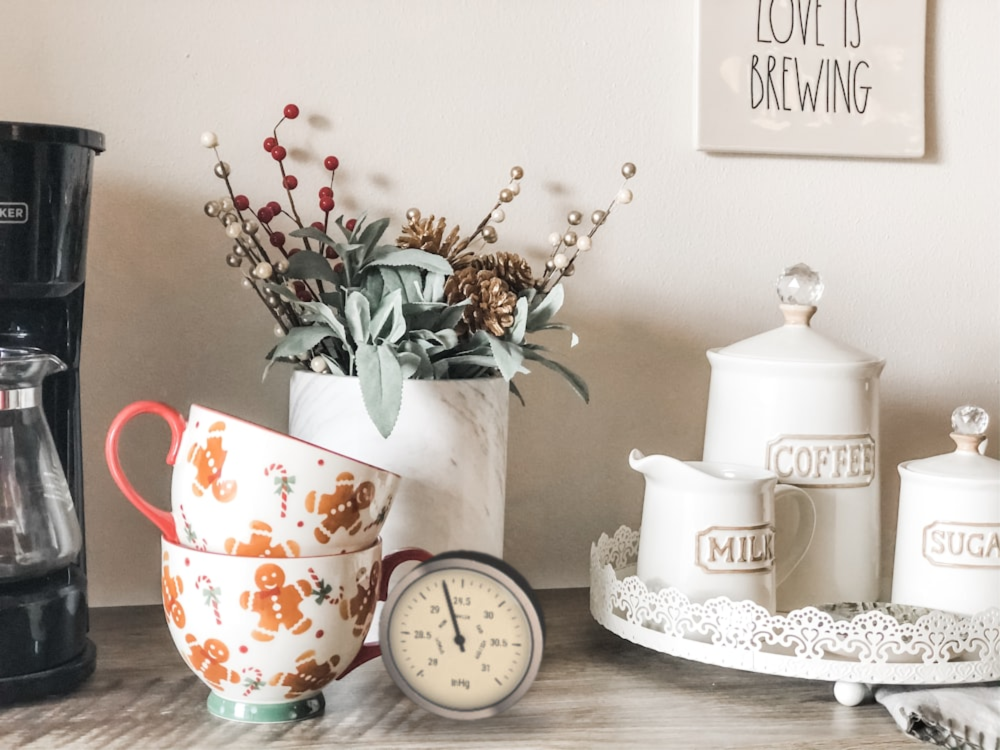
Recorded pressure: 29.3 inHg
